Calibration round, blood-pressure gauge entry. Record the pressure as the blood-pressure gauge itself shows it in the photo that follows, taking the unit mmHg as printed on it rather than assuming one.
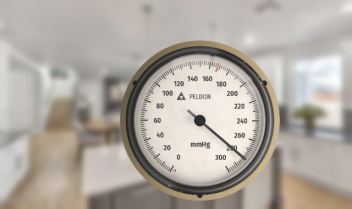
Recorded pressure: 280 mmHg
